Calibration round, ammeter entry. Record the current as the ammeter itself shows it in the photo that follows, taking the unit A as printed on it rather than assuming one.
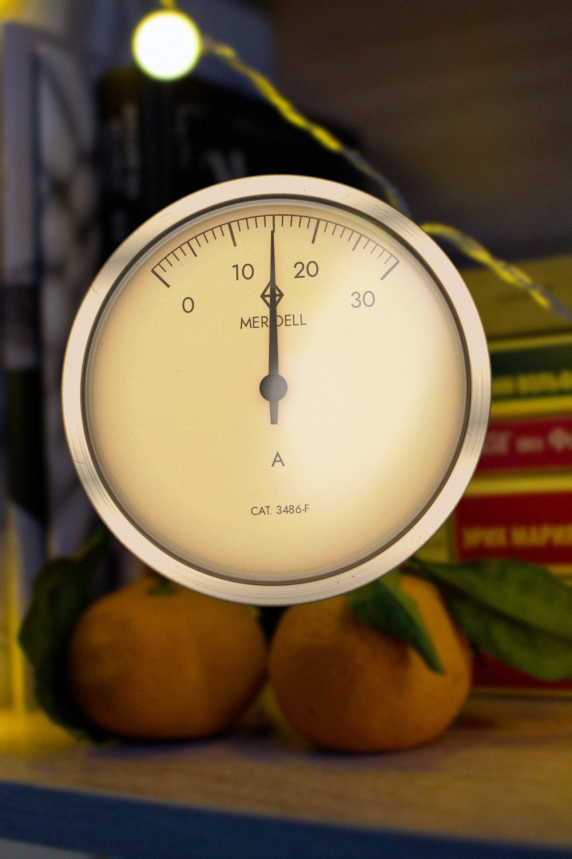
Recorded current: 15 A
